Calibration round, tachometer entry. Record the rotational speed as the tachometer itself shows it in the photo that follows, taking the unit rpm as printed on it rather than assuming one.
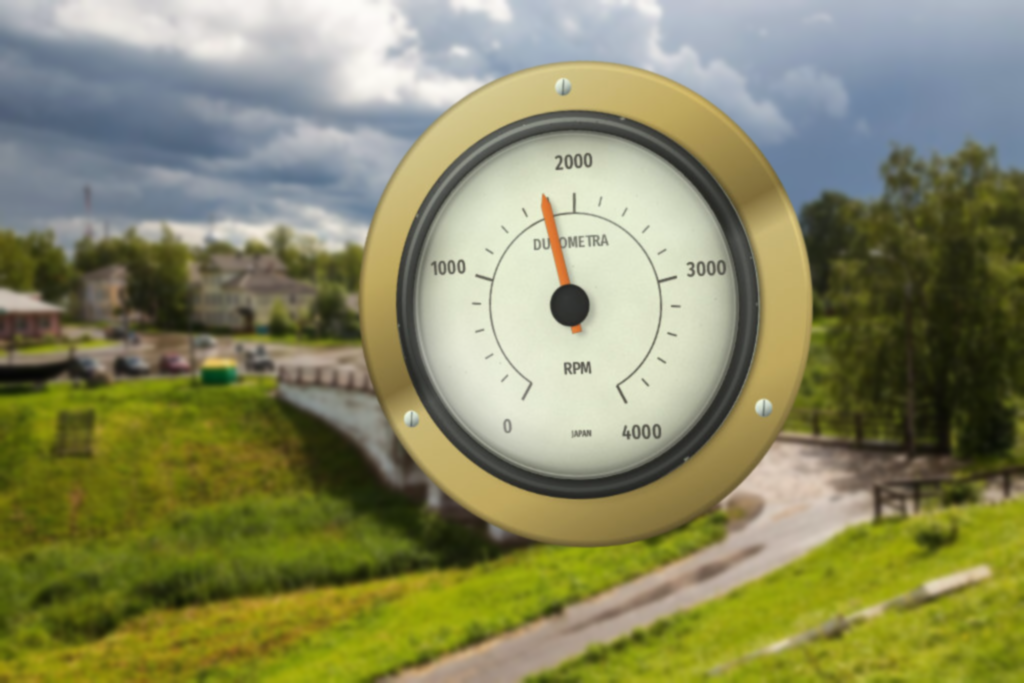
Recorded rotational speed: 1800 rpm
